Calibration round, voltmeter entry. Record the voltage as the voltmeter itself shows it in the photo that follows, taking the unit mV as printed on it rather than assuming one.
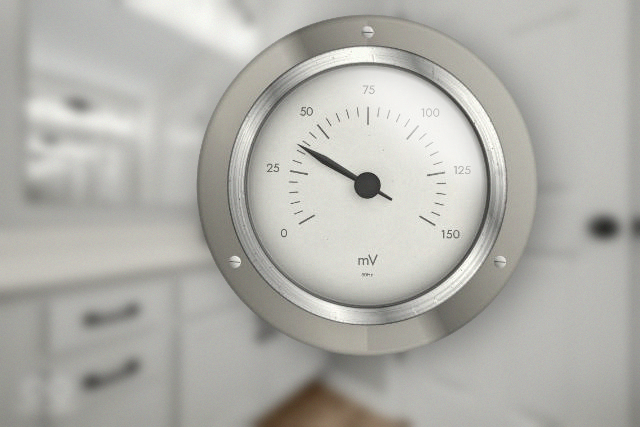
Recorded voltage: 37.5 mV
